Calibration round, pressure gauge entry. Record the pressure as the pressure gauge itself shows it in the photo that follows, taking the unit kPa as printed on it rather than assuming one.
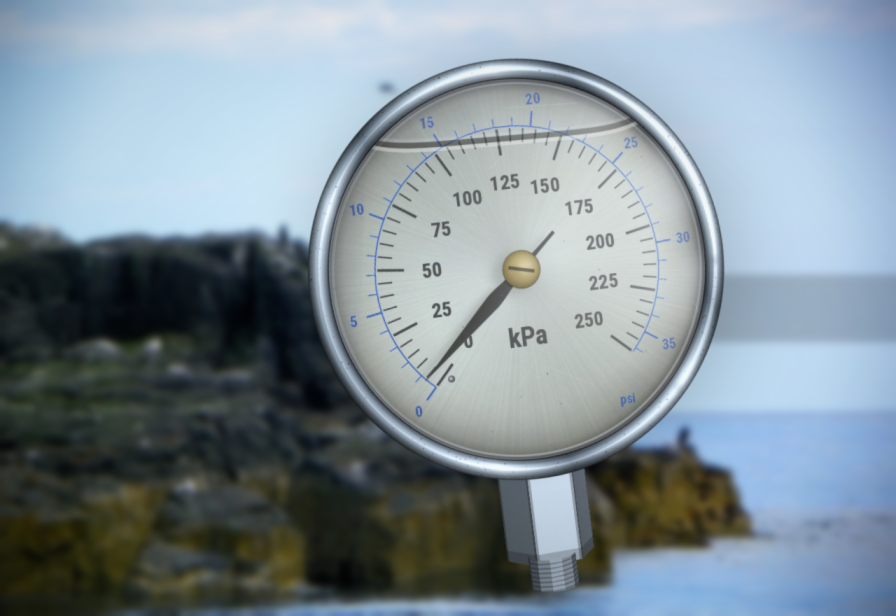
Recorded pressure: 5 kPa
